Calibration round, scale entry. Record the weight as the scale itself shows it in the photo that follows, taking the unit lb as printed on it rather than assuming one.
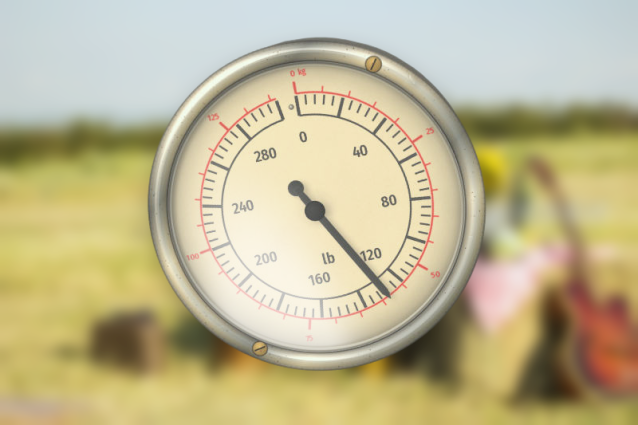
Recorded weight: 128 lb
